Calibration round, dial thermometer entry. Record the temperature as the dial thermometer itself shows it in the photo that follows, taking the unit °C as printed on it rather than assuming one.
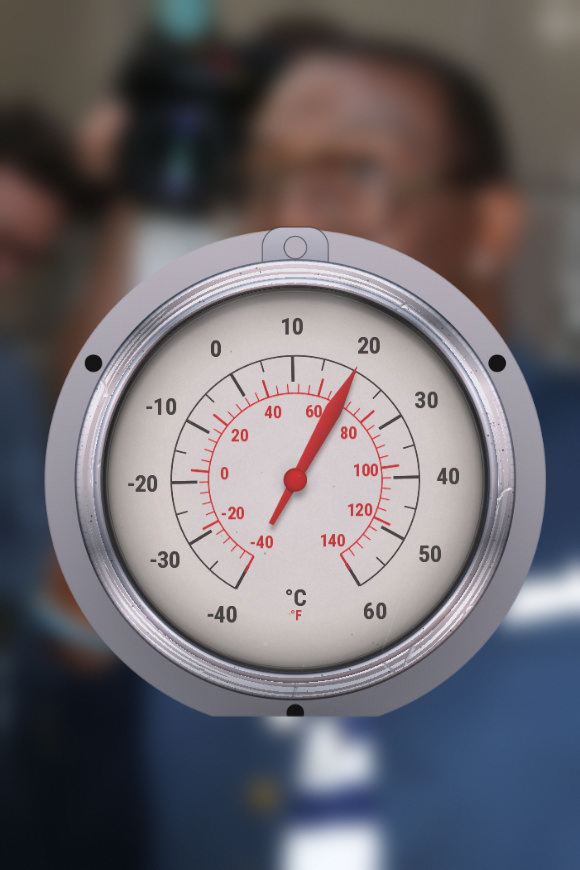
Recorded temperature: 20 °C
